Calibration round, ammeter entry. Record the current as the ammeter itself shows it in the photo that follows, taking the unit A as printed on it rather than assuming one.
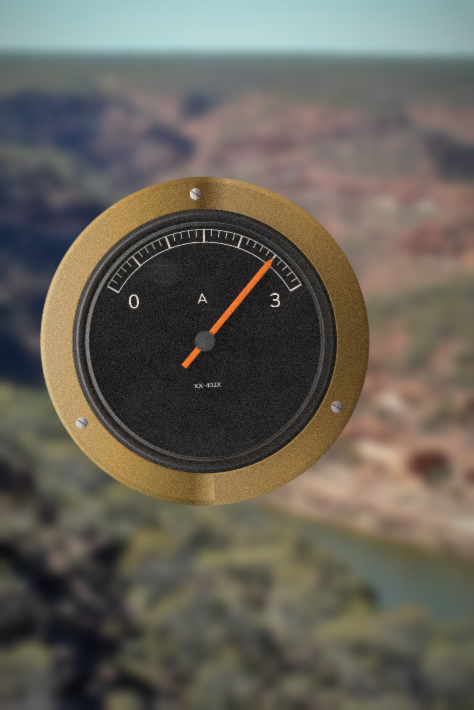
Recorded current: 2.5 A
